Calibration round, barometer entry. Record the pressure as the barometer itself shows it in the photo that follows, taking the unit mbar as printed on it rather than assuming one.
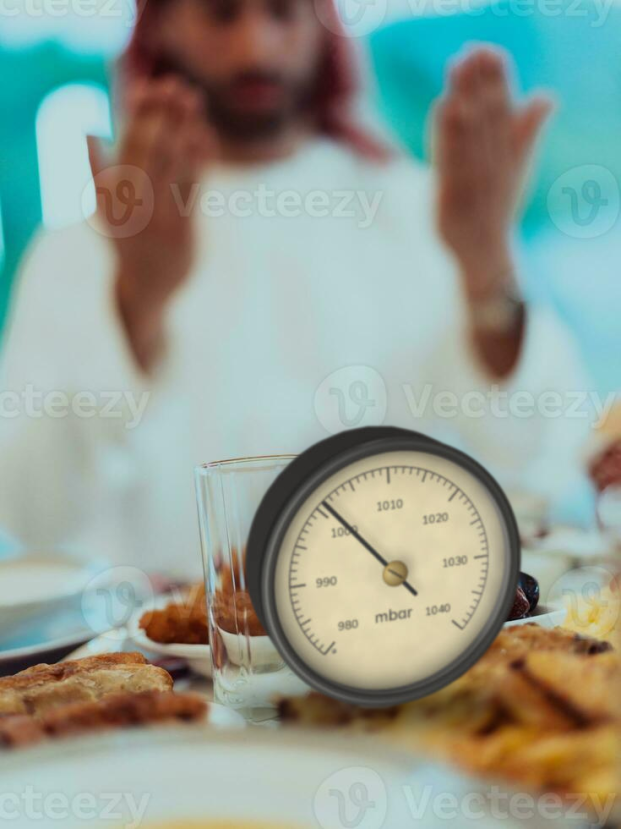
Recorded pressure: 1001 mbar
